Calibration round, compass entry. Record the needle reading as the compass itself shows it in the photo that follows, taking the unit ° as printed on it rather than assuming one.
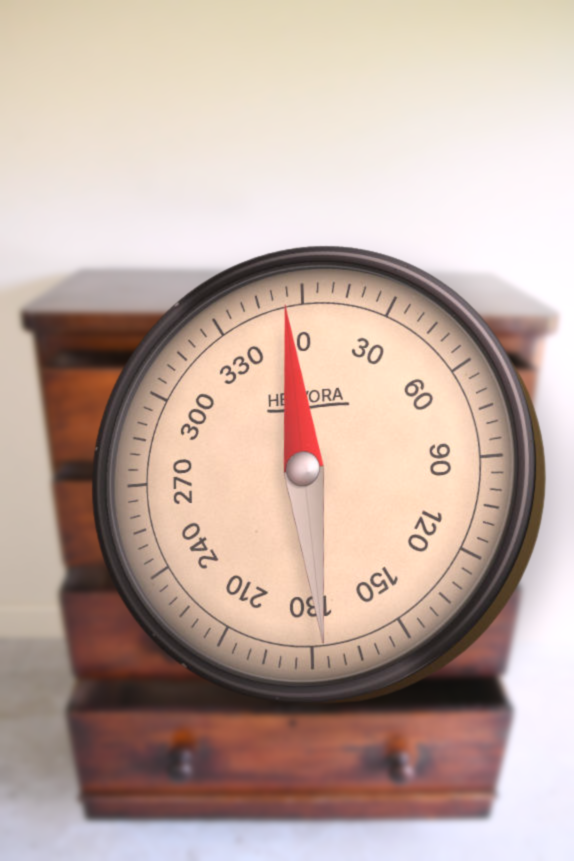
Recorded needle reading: 355 °
